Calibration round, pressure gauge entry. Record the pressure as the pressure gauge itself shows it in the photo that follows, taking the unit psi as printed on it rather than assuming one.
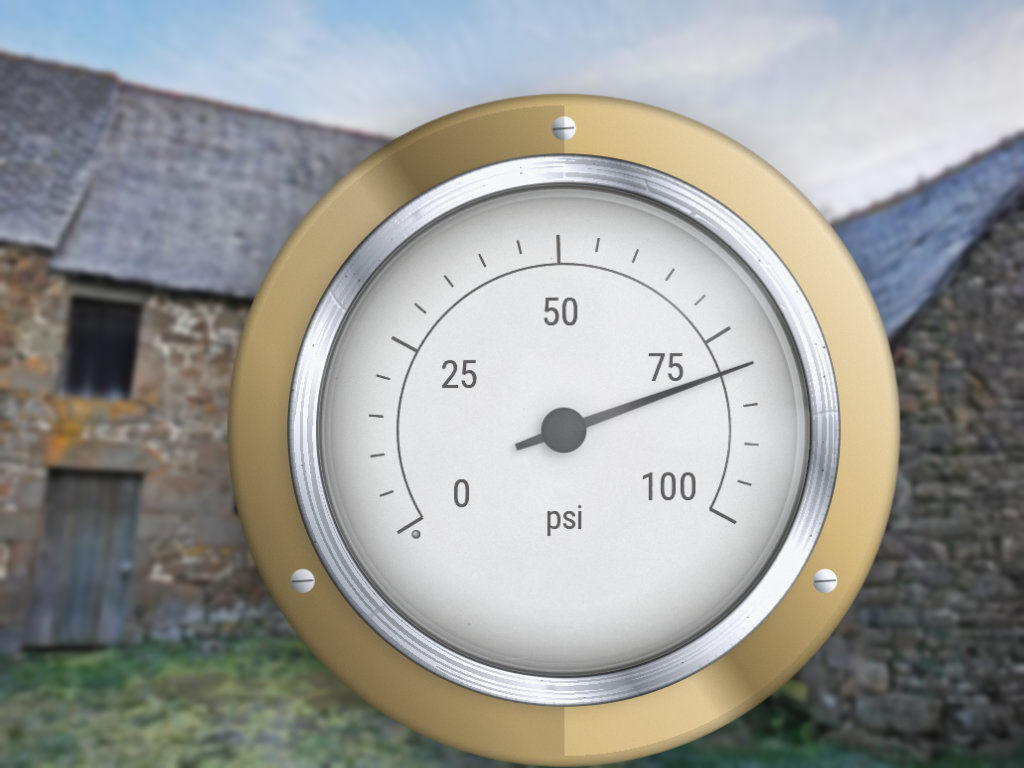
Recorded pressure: 80 psi
